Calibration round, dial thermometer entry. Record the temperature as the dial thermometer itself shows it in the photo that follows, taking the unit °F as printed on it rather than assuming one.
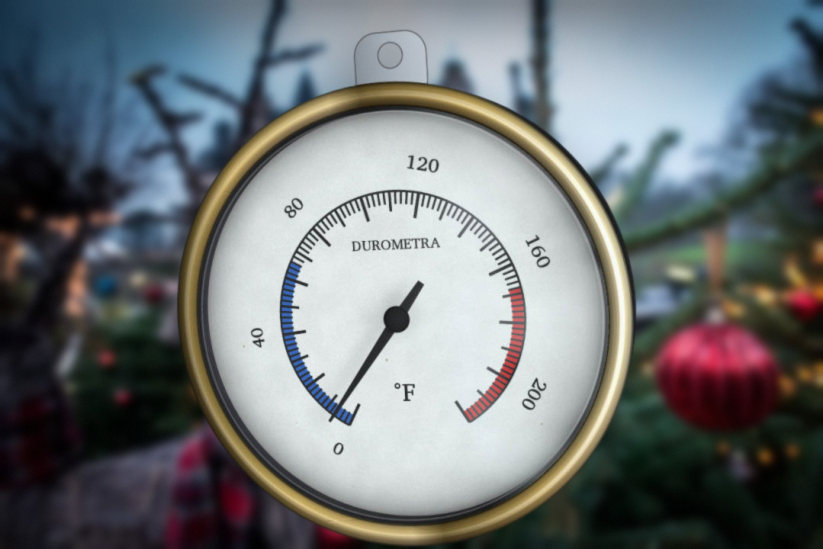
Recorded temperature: 6 °F
